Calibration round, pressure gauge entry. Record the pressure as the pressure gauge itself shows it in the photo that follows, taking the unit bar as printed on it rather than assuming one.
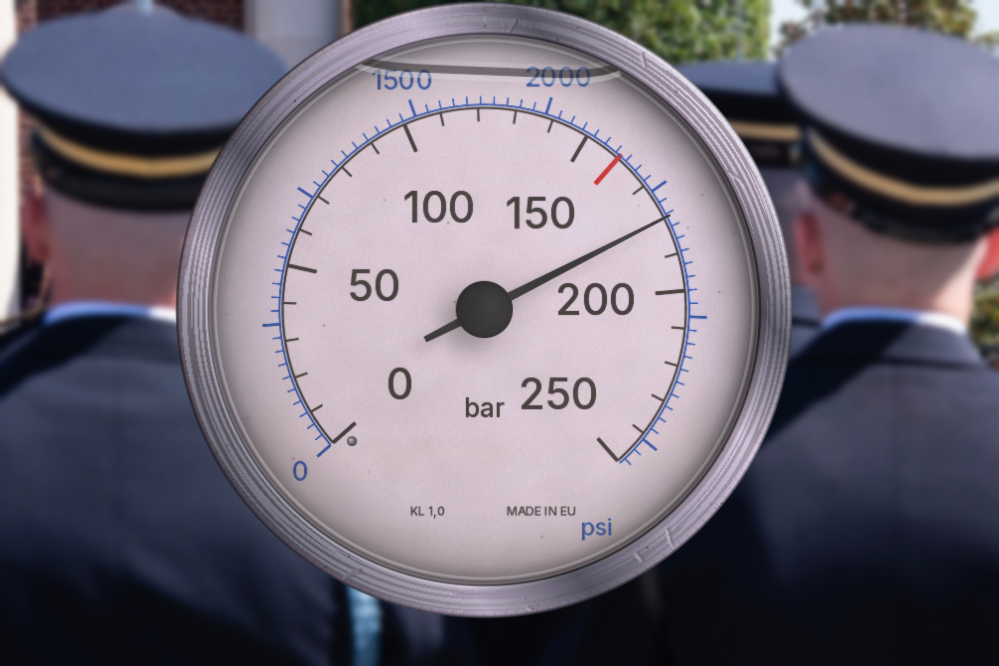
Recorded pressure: 180 bar
